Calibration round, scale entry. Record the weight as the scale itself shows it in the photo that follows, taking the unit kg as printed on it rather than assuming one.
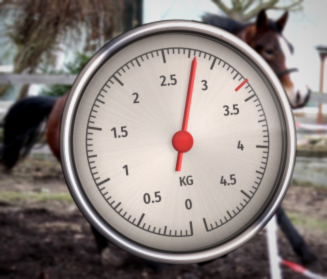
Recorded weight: 2.8 kg
